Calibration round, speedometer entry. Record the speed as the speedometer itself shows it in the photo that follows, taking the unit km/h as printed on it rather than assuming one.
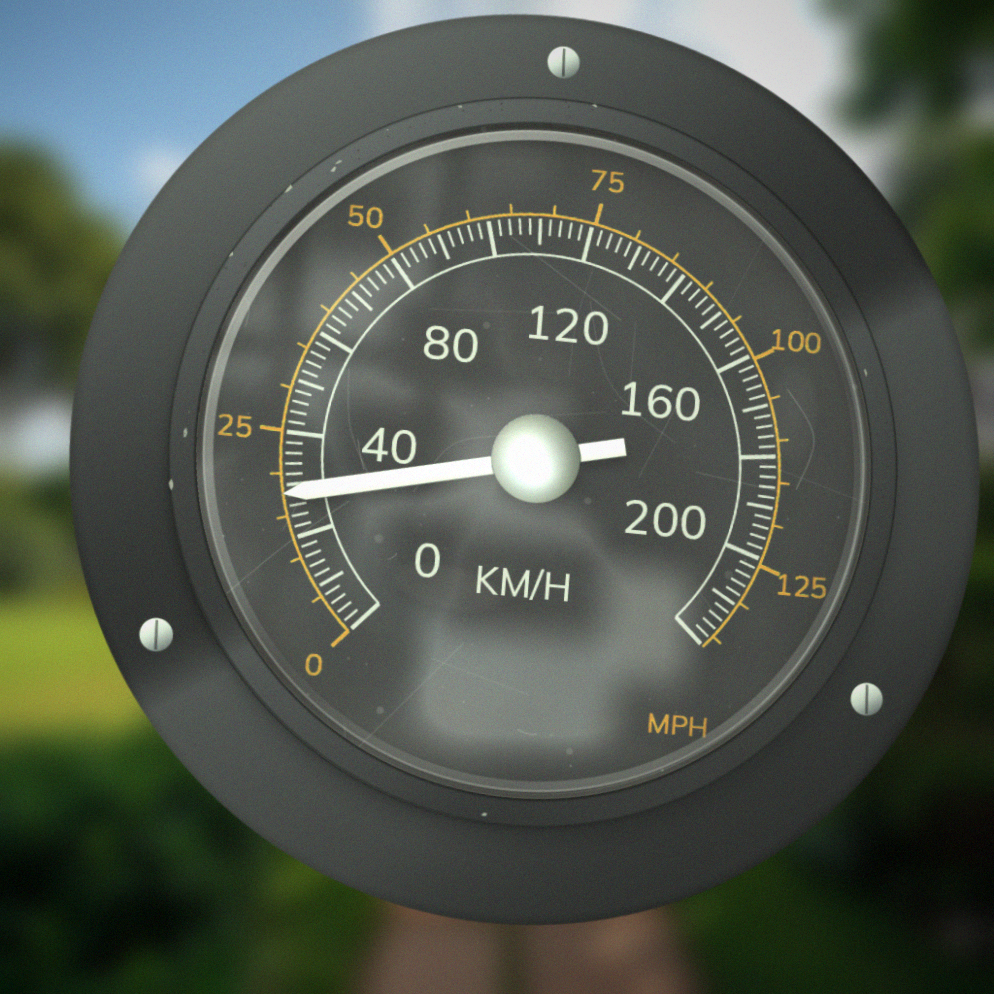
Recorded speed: 28 km/h
